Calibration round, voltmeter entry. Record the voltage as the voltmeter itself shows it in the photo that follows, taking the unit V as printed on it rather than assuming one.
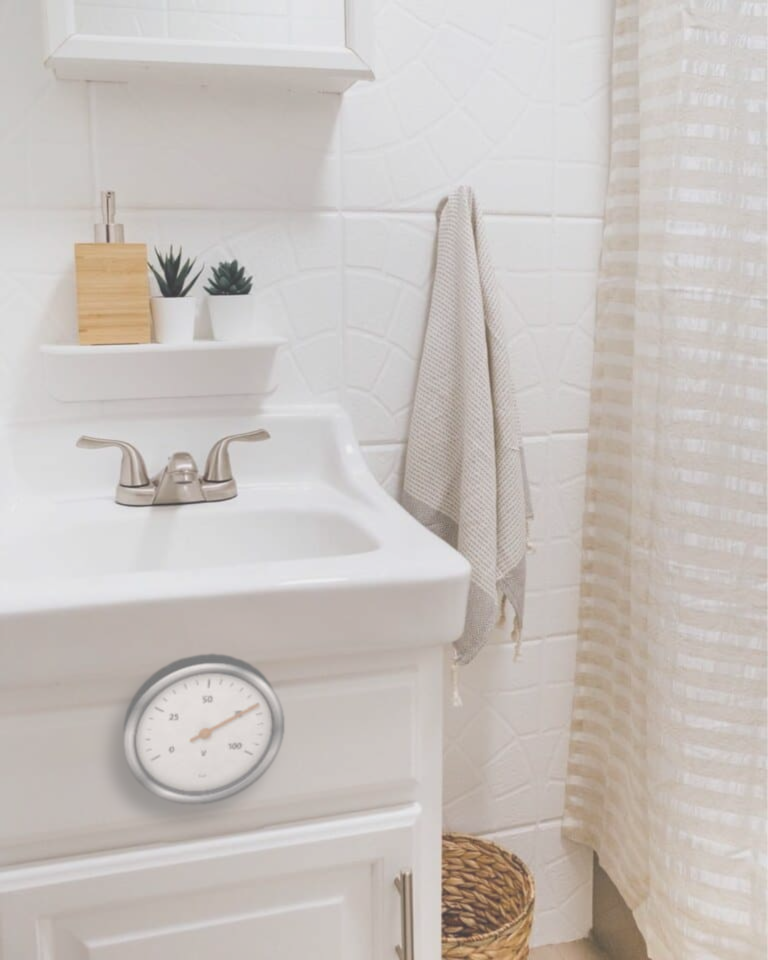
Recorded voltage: 75 V
